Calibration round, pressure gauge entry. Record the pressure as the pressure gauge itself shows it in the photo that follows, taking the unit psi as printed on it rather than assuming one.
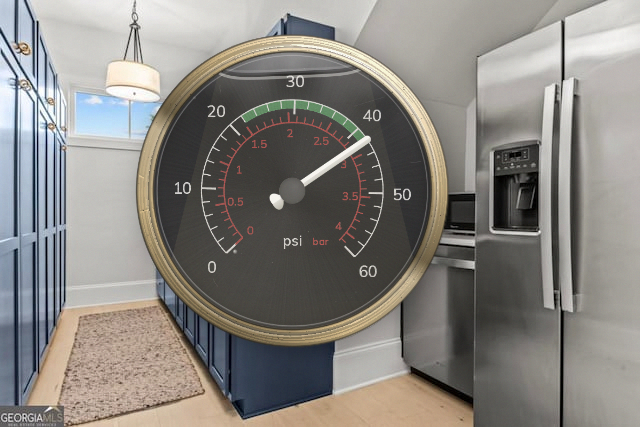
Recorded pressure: 42 psi
